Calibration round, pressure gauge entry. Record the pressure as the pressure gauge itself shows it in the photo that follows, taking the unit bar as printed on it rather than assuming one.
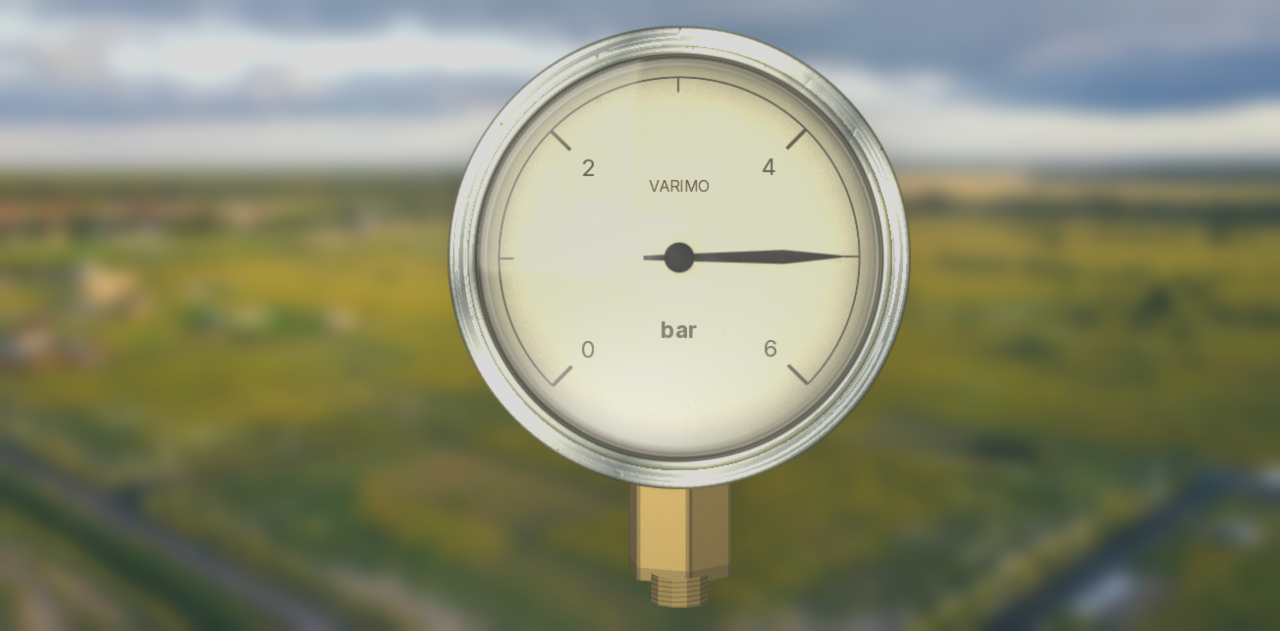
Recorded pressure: 5 bar
